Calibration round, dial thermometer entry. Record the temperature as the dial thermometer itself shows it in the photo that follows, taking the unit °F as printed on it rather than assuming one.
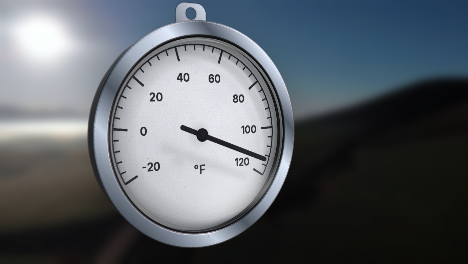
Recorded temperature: 114 °F
